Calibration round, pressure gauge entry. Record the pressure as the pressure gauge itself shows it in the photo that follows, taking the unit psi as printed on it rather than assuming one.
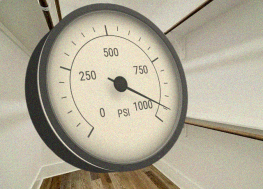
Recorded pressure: 950 psi
